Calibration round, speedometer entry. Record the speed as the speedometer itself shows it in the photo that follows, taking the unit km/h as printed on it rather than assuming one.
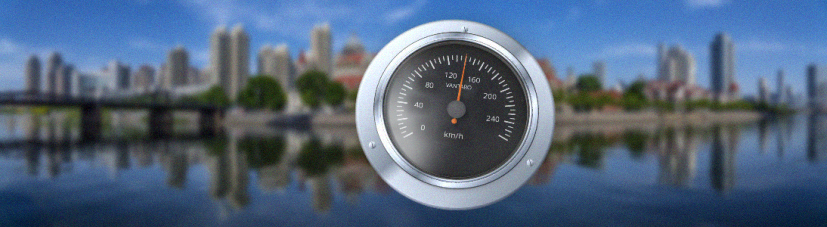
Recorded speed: 140 km/h
